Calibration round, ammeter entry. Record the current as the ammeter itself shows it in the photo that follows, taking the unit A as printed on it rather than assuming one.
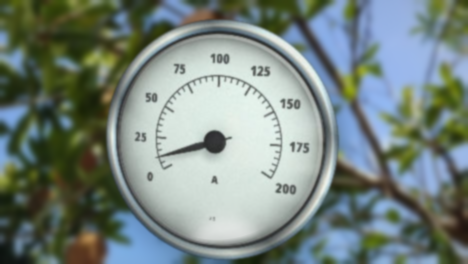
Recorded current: 10 A
